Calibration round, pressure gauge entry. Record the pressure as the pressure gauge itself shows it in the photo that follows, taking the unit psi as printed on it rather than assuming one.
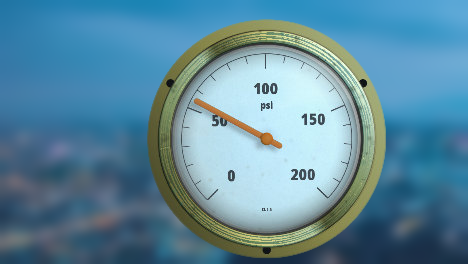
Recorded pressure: 55 psi
